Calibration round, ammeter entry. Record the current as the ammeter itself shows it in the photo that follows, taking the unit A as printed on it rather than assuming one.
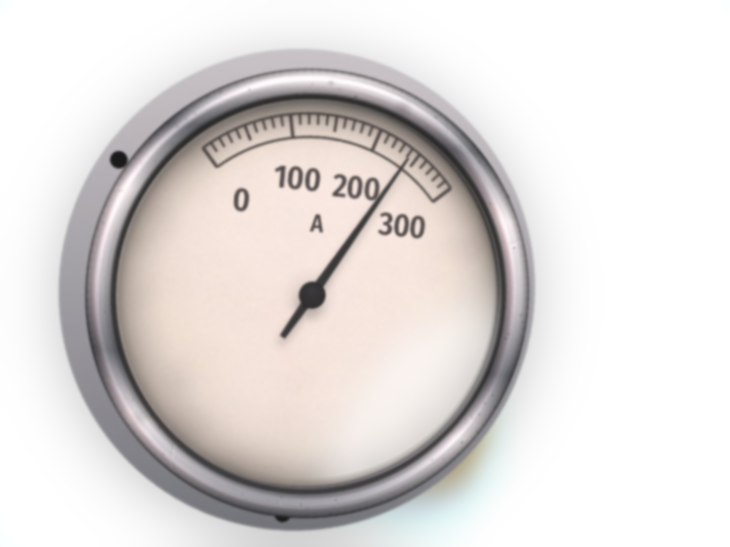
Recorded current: 240 A
